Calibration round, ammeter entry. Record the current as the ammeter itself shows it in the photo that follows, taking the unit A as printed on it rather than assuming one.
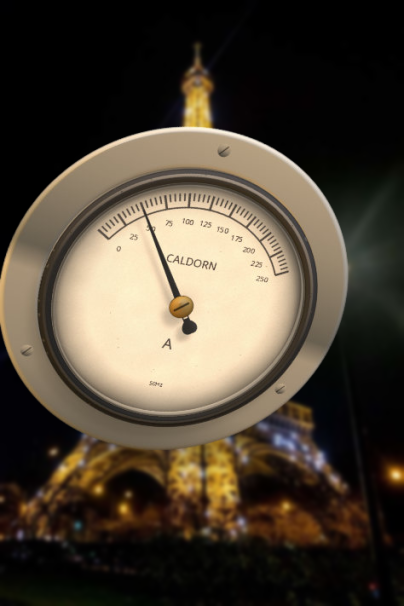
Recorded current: 50 A
